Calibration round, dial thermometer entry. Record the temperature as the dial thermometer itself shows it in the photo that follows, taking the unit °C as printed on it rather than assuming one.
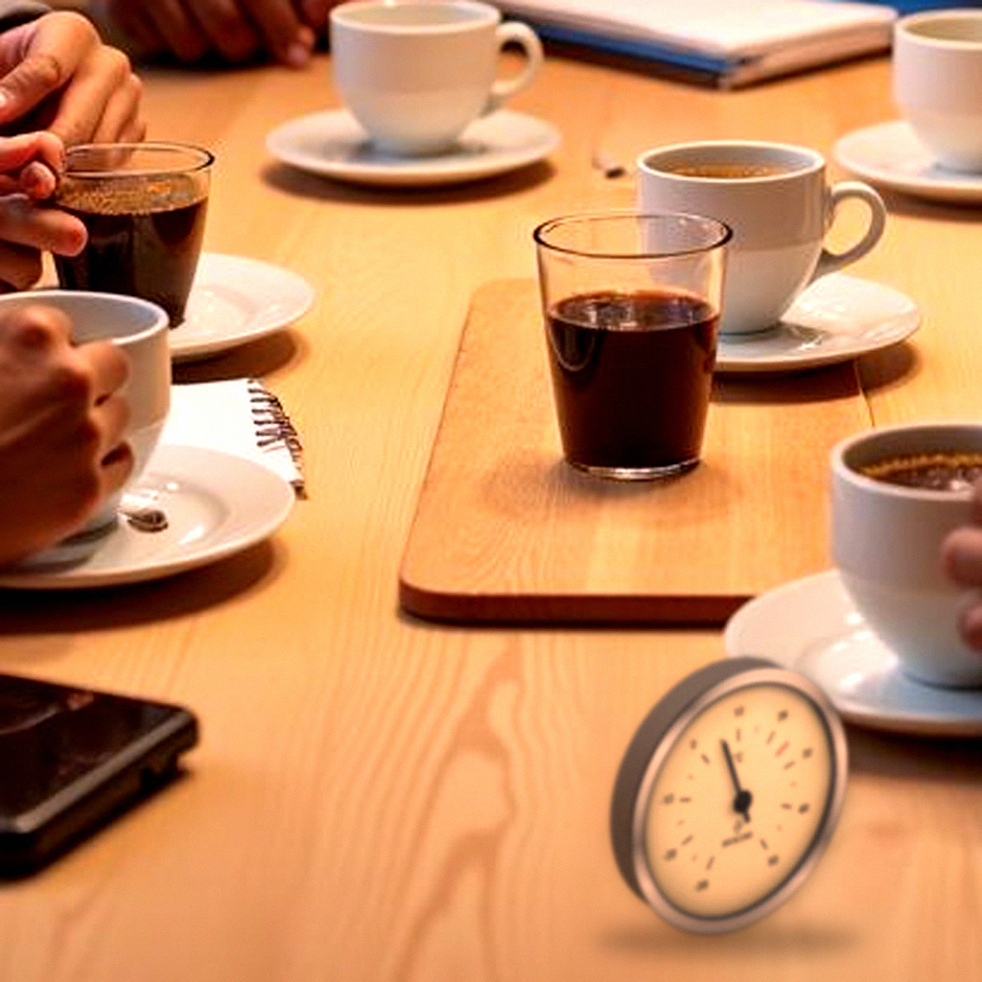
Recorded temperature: 5 °C
